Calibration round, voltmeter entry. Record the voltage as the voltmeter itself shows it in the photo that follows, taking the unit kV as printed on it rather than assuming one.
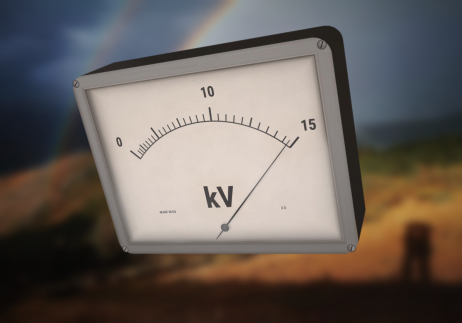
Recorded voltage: 14.75 kV
